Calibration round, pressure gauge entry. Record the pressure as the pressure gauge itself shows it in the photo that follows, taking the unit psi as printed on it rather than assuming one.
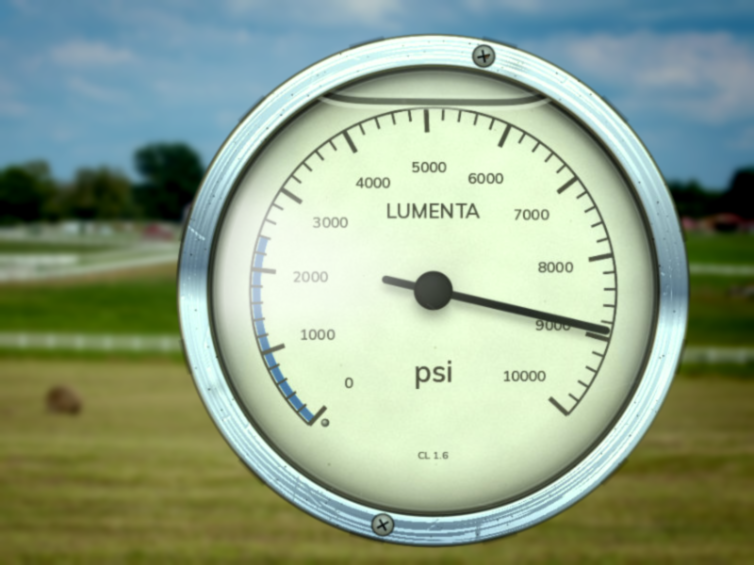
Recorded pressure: 8900 psi
